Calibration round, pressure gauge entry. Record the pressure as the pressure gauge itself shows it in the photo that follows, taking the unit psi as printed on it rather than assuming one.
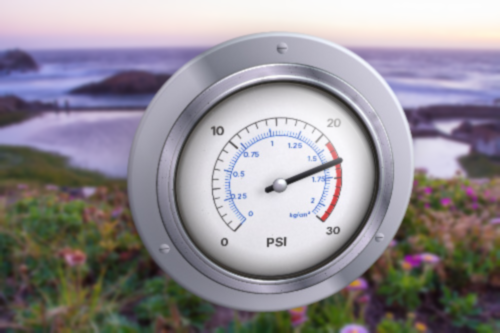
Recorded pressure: 23 psi
